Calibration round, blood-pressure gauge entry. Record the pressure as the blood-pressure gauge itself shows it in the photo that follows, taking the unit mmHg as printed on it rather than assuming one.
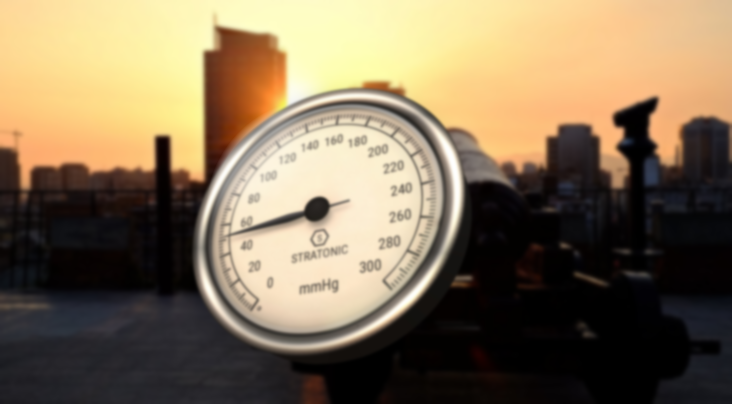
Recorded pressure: 50 mmHg
